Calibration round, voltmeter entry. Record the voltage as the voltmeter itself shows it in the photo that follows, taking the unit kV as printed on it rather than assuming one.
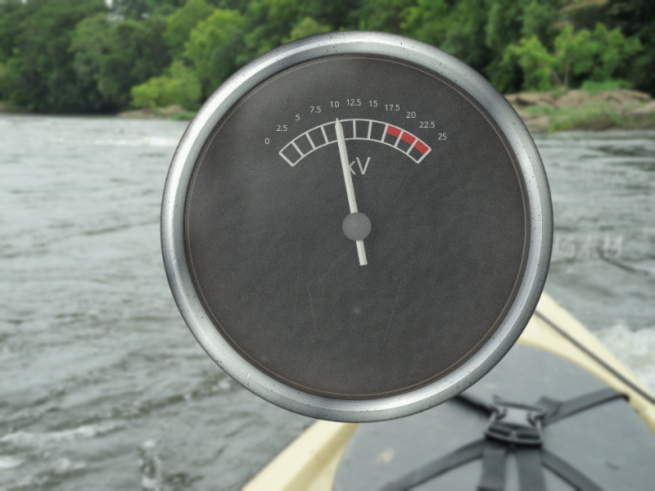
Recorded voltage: 10 kV
